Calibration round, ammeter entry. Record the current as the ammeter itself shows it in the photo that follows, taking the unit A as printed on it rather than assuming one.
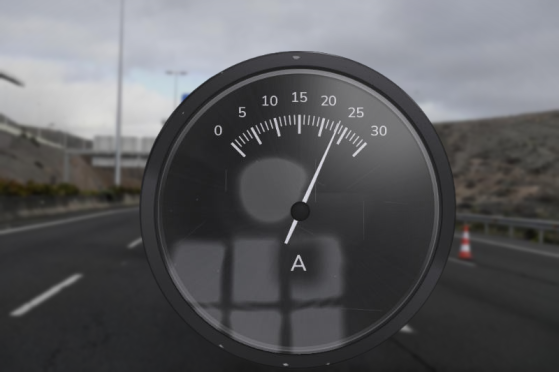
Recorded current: 23 A
